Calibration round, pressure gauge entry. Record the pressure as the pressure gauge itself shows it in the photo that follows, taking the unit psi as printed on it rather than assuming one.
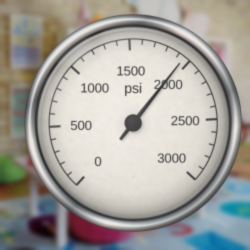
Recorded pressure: 1950 psi
